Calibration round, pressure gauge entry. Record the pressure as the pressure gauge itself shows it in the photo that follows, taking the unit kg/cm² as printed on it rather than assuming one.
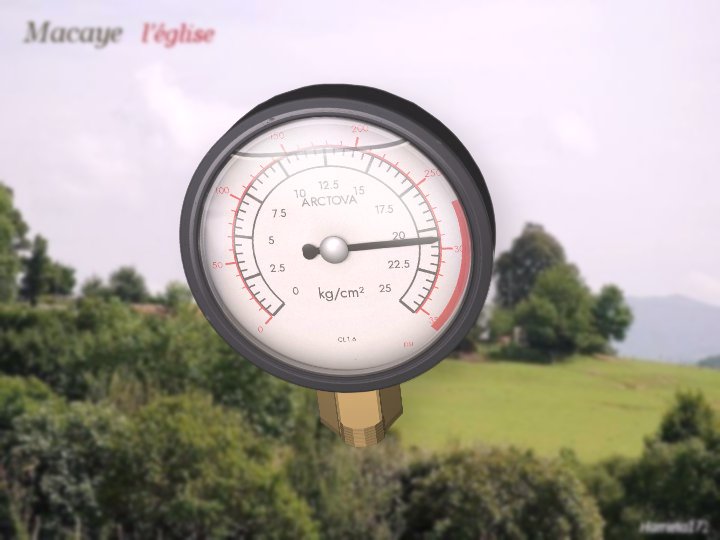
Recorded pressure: 20.5 kg/cm²
